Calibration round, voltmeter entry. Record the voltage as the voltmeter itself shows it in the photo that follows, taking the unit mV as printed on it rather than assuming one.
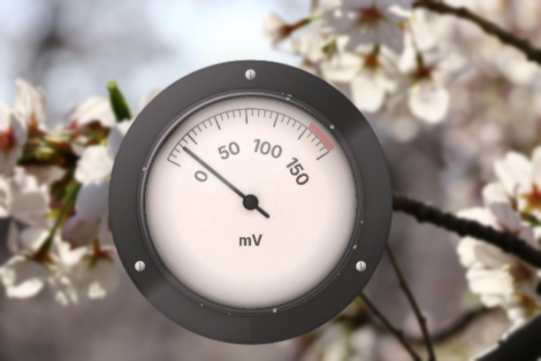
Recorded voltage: 15 mV
